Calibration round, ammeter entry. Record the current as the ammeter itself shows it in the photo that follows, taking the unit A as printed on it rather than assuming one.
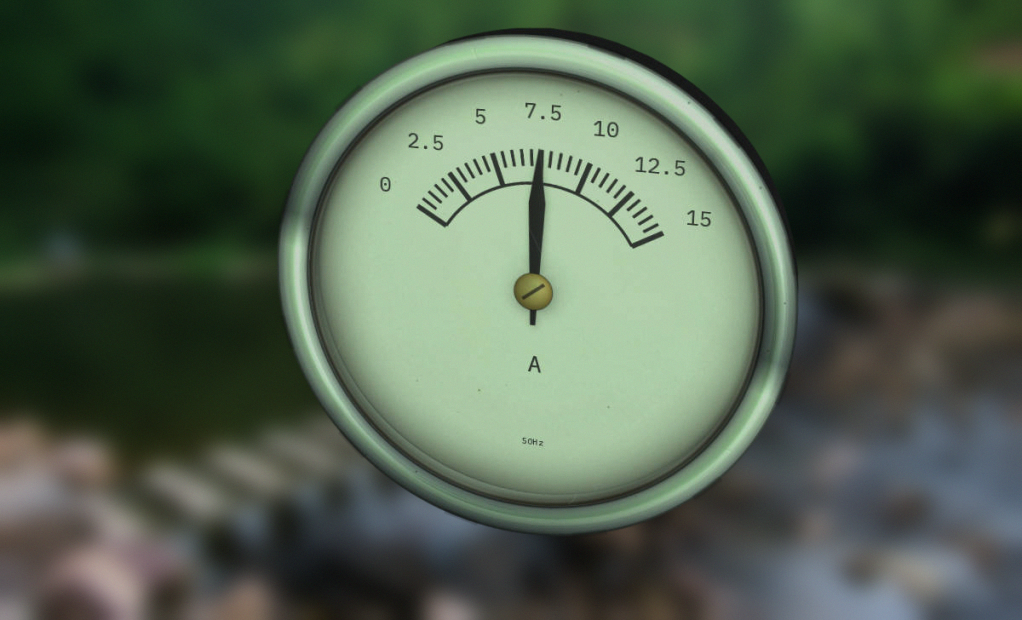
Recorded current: 7.5 A
